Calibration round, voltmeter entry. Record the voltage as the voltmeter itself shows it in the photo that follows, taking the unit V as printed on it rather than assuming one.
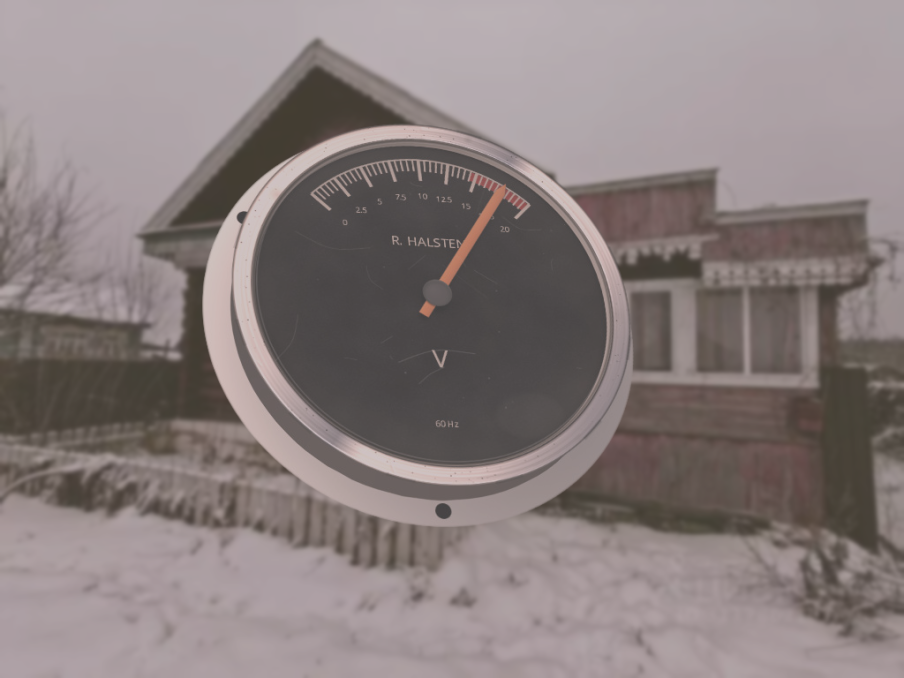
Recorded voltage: 17.5 V
